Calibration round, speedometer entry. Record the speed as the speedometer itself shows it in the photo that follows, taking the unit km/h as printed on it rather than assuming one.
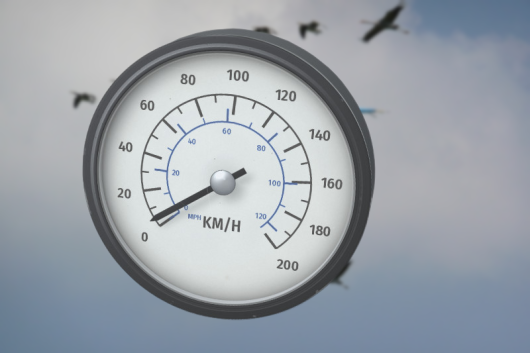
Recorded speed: 5 km/h
